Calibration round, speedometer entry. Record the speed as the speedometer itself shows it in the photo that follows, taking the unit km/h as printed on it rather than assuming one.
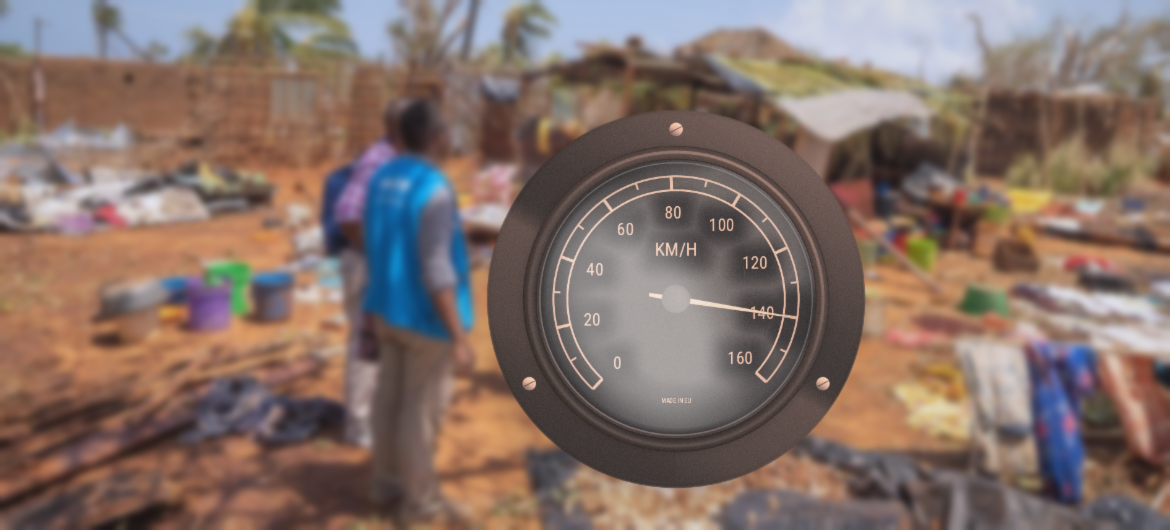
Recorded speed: 140 km/h
